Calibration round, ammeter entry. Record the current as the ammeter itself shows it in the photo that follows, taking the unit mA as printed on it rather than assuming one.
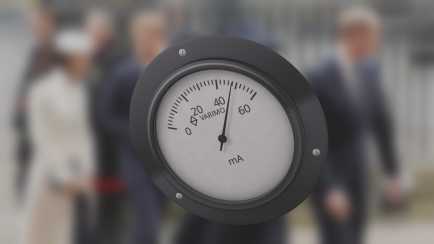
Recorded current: 48 mA
